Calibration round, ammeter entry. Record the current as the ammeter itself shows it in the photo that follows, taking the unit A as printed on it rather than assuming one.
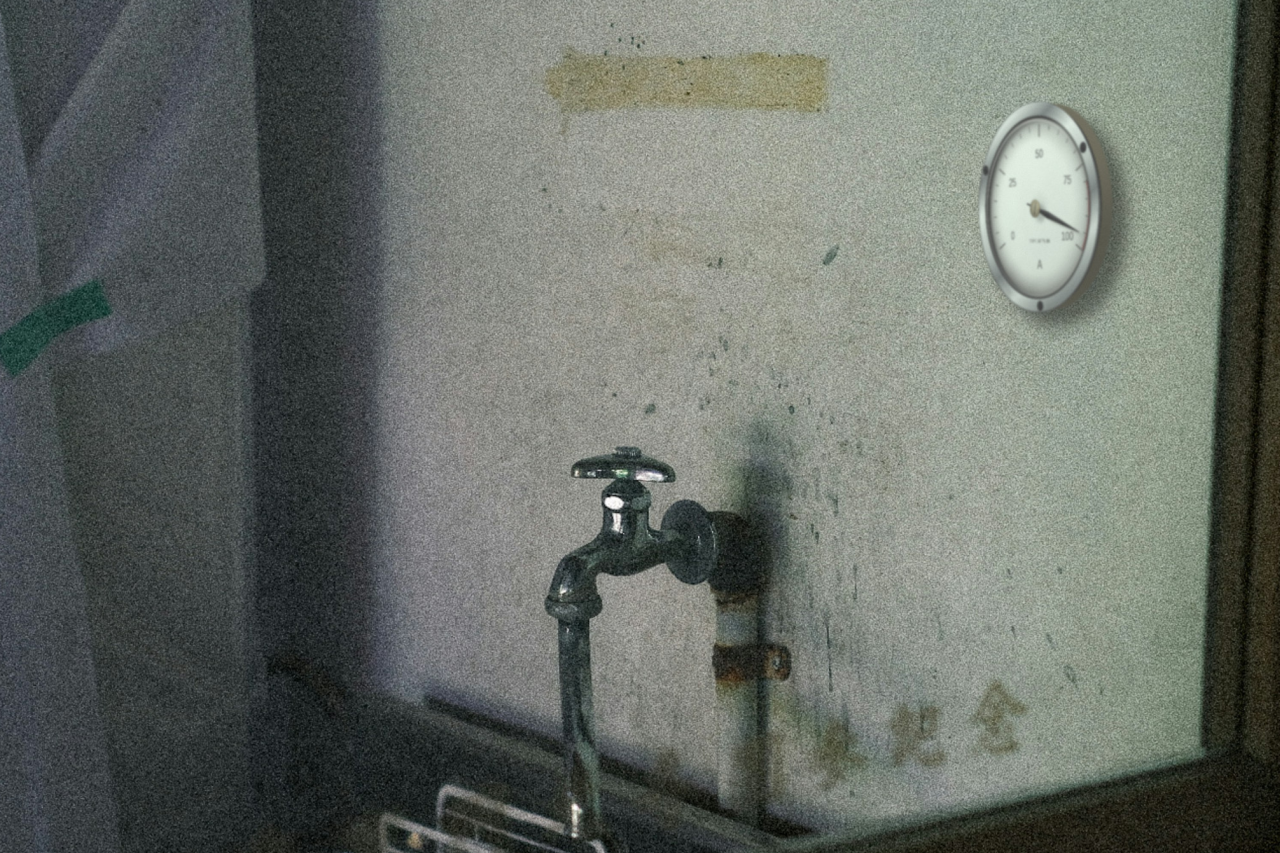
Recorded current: 95 A
